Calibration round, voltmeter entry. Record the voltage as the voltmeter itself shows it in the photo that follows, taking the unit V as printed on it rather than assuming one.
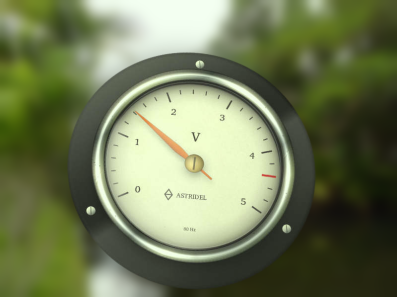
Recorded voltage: 1.4 V
